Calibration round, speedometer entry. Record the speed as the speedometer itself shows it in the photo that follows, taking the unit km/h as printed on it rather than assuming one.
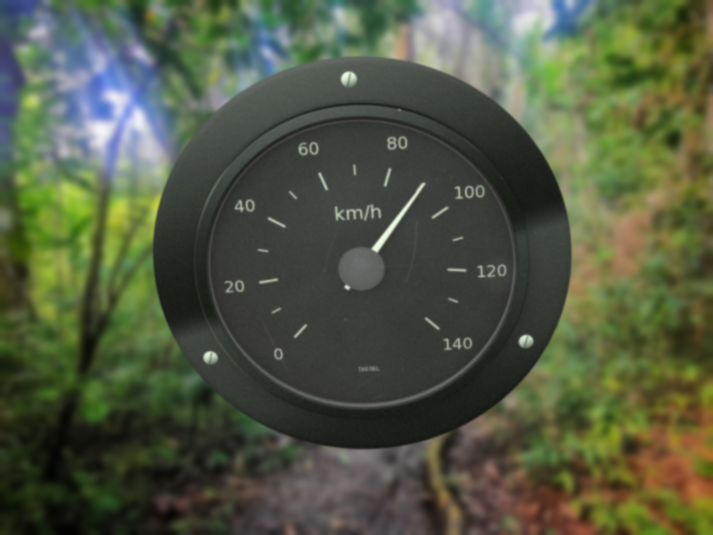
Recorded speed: 90 km/h
